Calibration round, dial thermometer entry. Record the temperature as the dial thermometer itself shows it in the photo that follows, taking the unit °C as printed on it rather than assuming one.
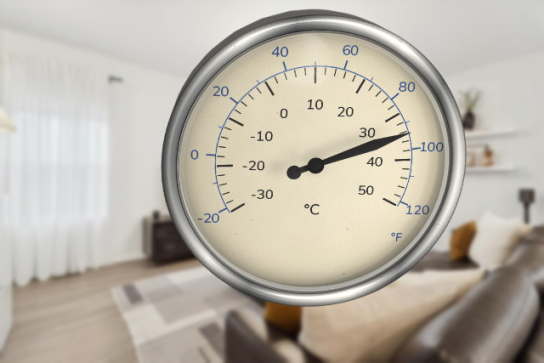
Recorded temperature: 34 °C
